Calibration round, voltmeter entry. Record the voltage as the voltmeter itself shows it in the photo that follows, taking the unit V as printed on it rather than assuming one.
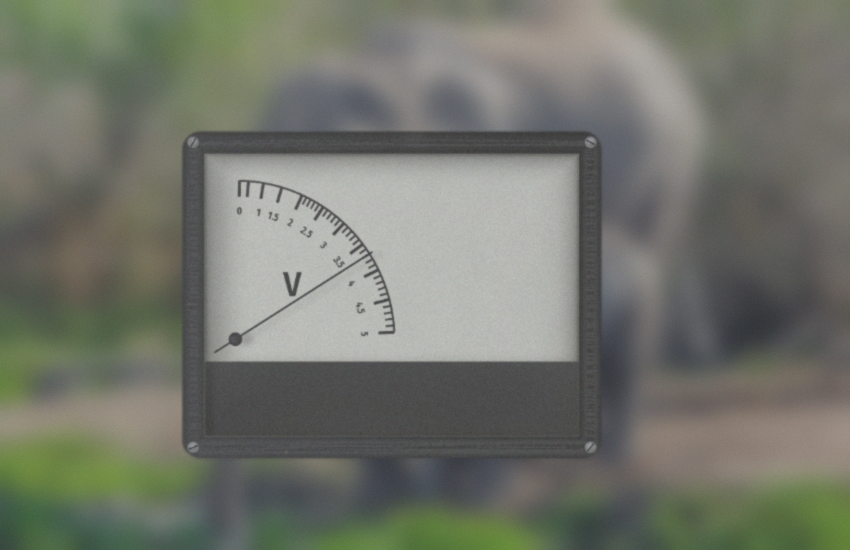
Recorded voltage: 3.7 V
